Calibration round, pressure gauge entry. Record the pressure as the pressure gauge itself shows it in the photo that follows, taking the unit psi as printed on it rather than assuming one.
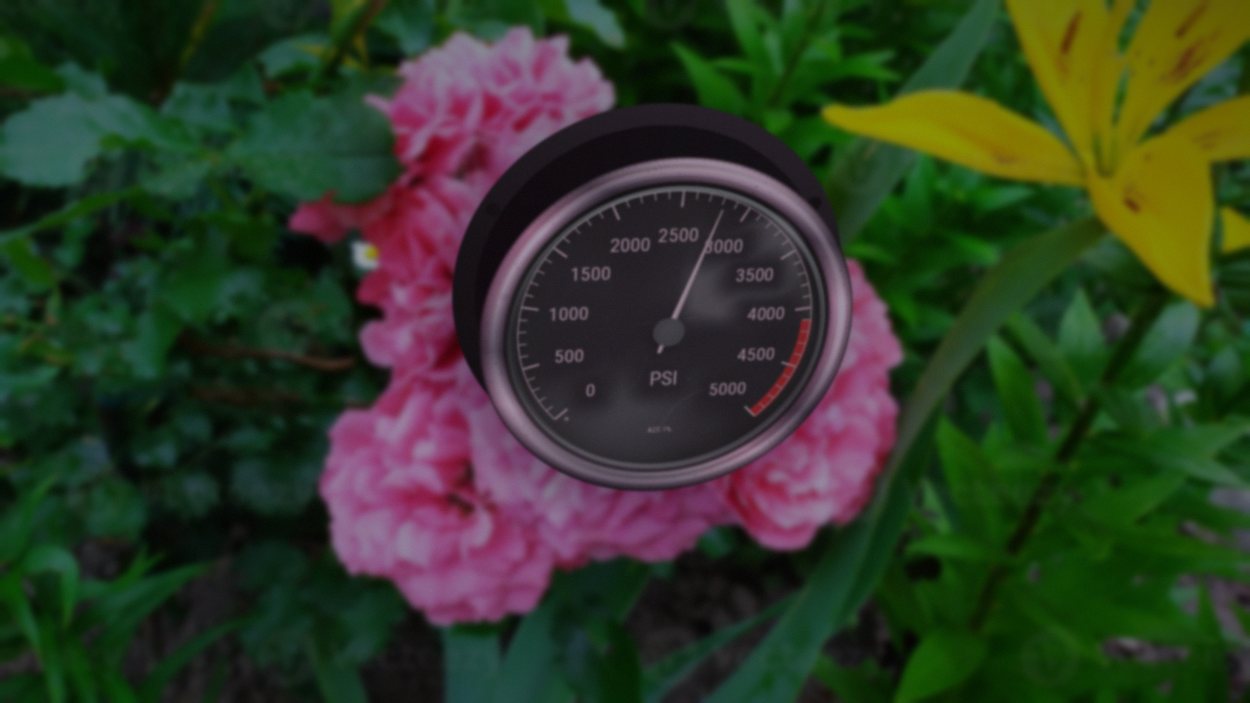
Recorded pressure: 2800 psi
